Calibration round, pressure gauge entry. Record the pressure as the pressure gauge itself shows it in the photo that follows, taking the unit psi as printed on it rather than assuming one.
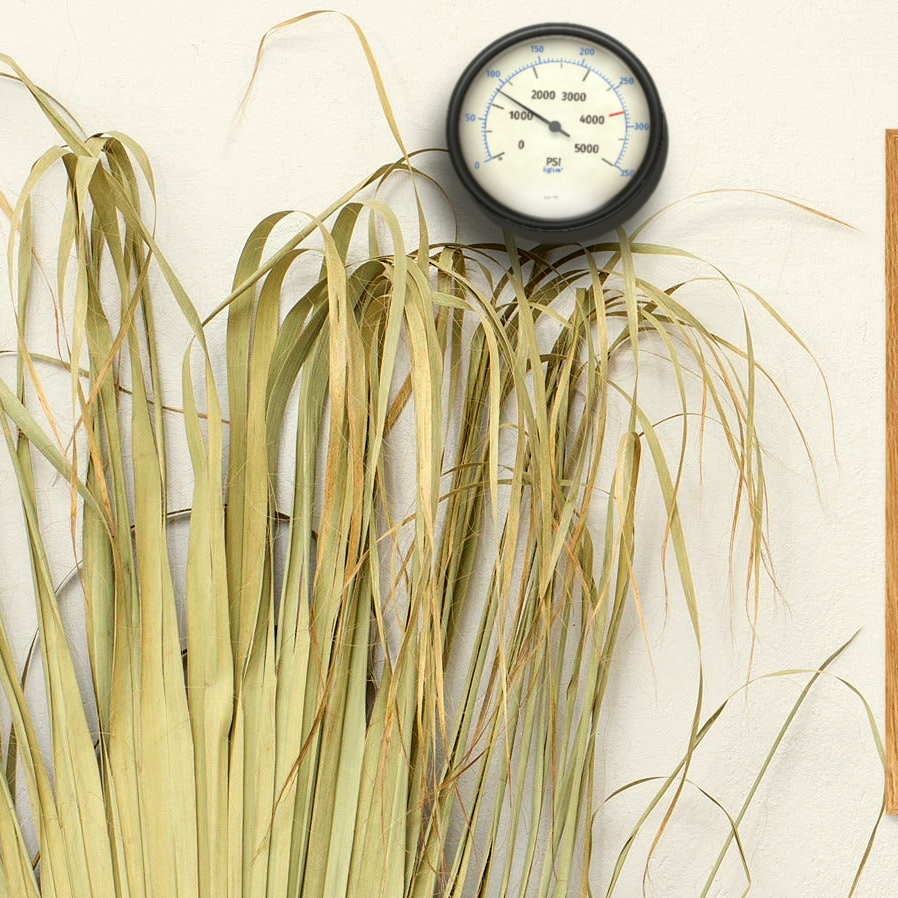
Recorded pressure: 1250 psi
